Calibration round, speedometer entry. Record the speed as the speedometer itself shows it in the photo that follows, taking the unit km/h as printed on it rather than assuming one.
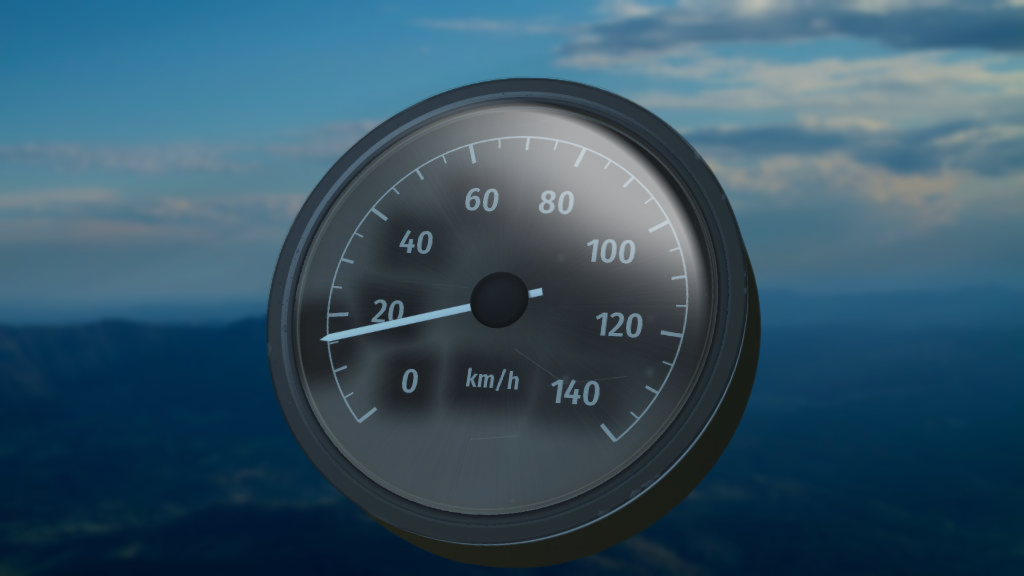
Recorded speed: 15 km/h
